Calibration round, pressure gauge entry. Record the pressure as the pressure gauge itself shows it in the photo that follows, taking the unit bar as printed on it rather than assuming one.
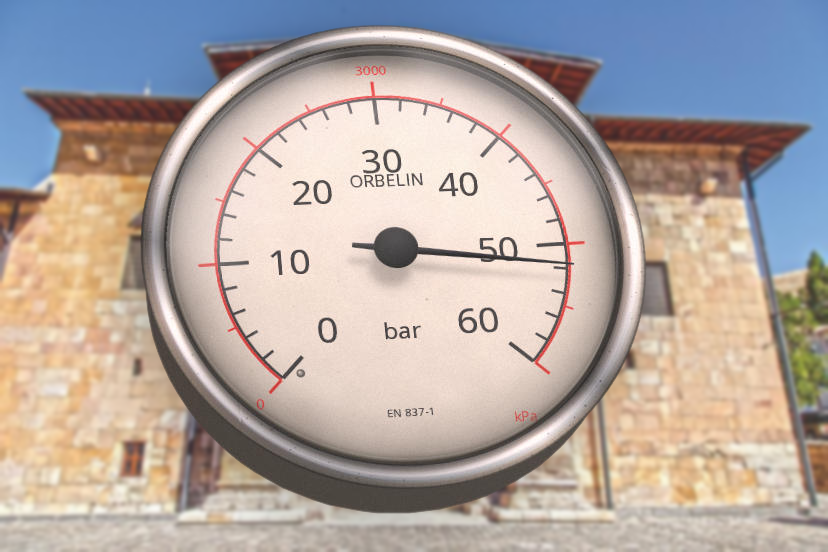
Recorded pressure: 52 bar
